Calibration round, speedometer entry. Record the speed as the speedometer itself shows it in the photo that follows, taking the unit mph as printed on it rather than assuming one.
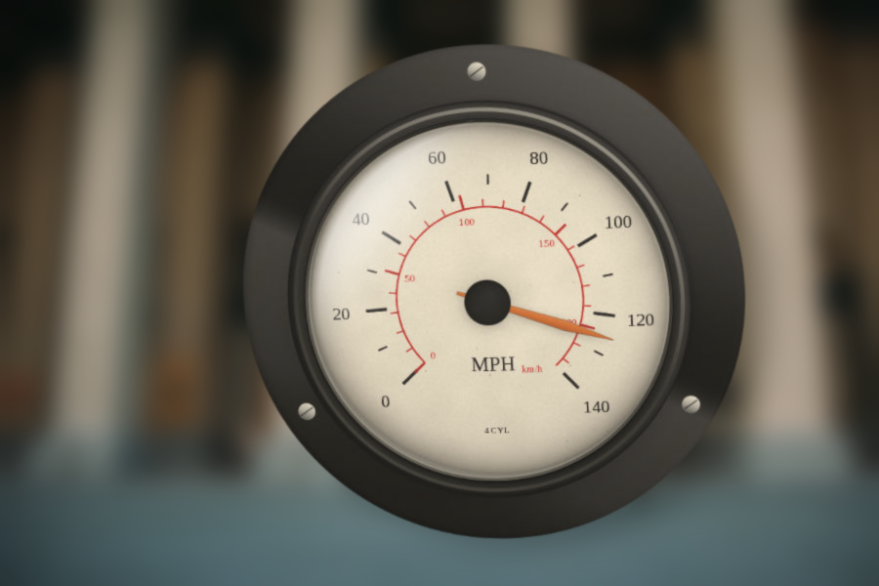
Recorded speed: 125 mph
